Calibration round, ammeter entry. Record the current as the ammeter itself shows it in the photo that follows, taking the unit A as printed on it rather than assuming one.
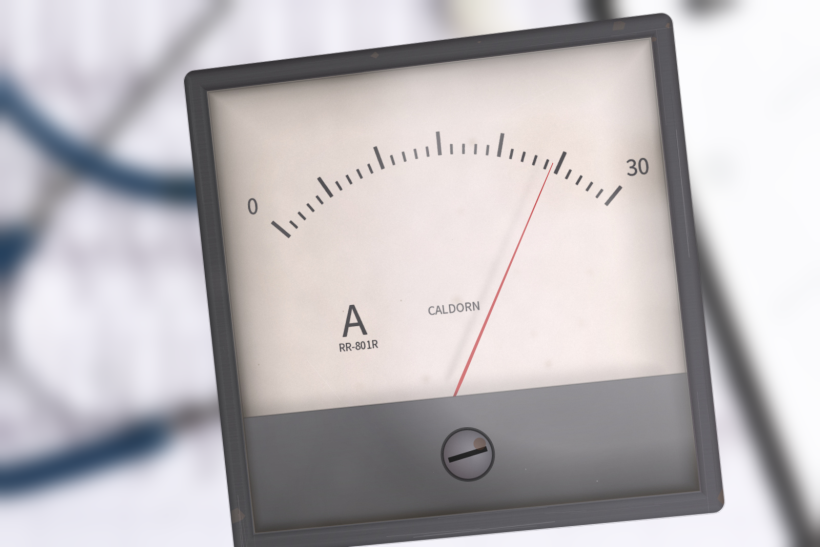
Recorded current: 24.5 A
